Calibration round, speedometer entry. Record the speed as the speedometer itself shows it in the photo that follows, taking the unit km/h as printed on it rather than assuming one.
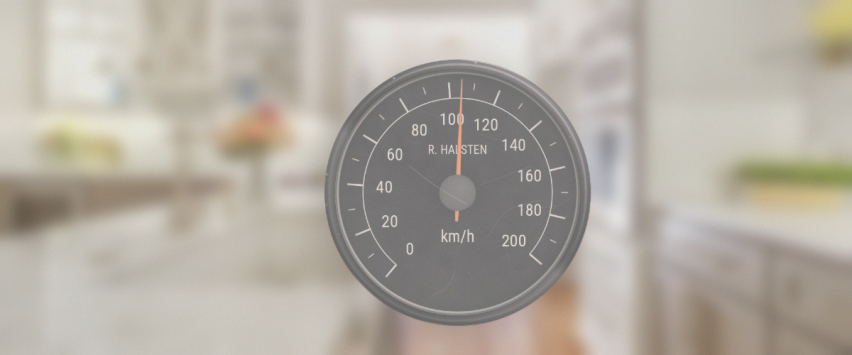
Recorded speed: 105 km/h
